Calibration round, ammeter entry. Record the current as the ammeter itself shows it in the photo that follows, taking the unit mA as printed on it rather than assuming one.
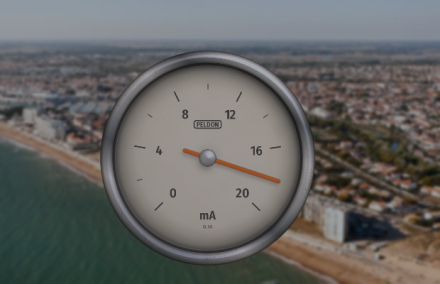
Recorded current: 18 mA
